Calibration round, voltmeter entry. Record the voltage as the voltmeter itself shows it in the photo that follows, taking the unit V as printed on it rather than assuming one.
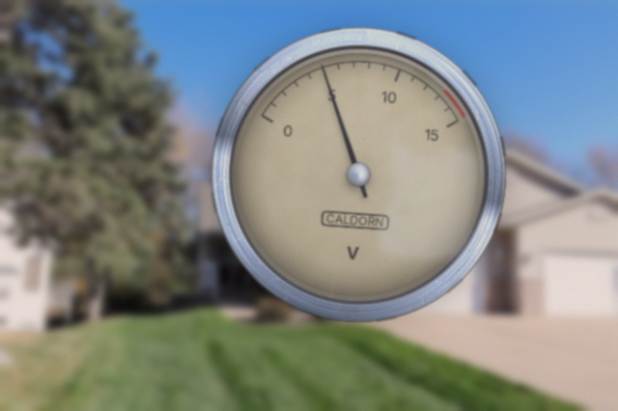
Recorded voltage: 5 V
